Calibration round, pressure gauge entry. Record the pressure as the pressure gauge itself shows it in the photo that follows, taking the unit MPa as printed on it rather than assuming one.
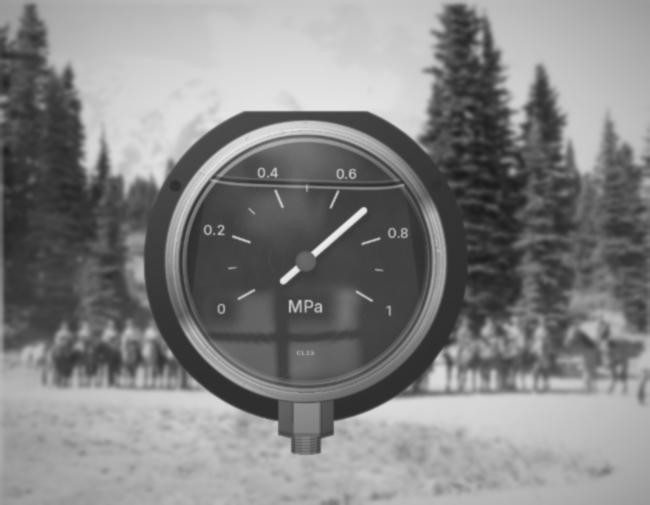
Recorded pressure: 0.7 MPa
